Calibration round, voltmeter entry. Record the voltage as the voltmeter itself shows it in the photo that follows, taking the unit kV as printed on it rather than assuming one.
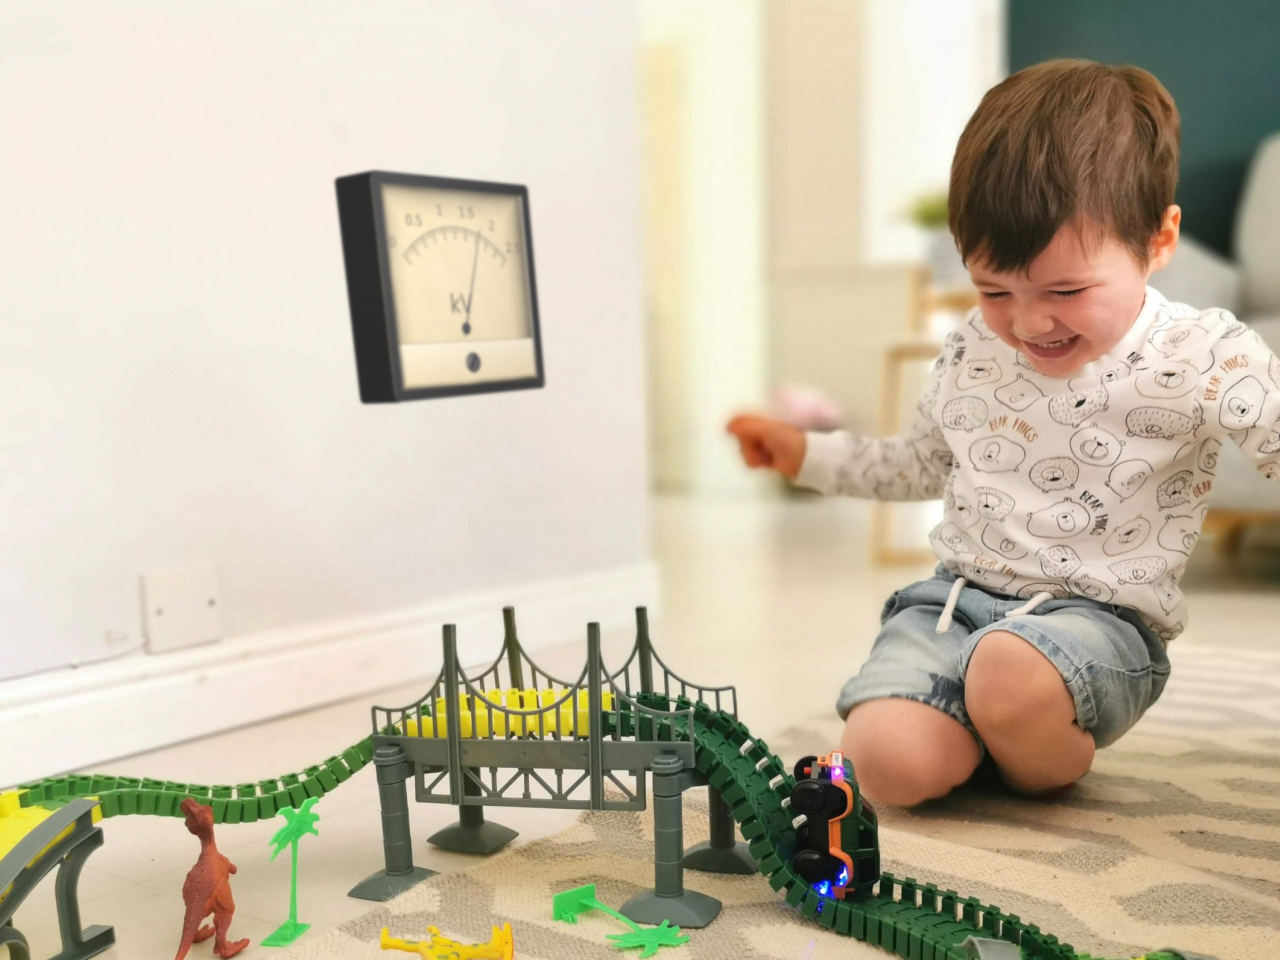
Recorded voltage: 1.75 kV
